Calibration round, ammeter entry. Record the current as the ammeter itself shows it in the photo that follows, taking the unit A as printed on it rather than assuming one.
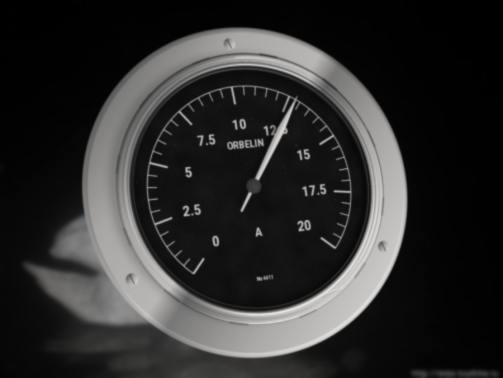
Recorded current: 12.75 A
